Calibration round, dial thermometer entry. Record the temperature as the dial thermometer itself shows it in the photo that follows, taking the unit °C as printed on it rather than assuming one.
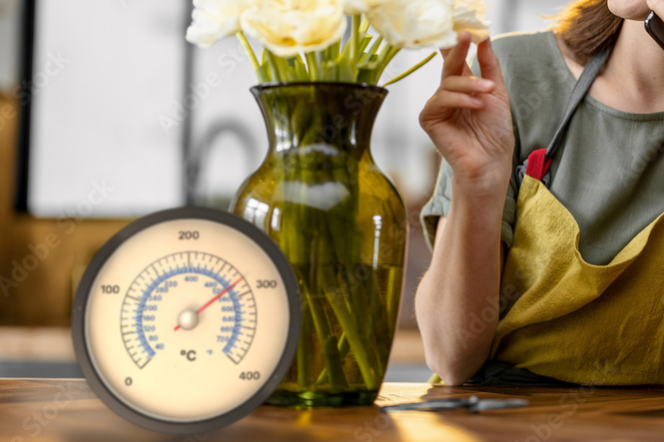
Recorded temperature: 280 °C
